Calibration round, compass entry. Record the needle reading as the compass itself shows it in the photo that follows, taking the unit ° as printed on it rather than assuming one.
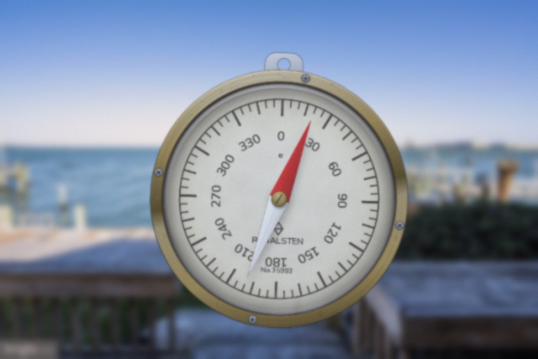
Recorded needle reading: 20 °
